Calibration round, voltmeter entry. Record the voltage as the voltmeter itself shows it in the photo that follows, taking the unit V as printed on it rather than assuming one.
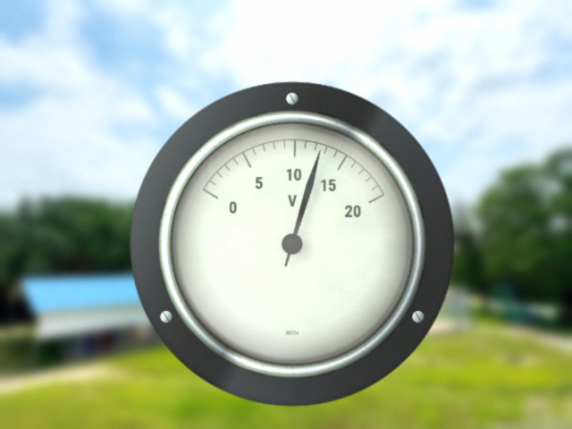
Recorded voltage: 12.5 V
